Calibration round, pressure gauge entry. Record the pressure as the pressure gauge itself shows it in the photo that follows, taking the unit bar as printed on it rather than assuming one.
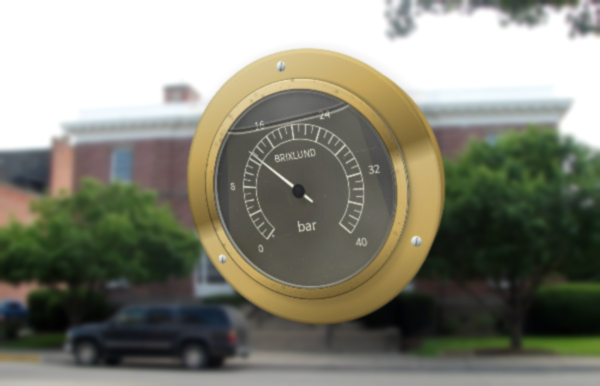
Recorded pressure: 13 bar
